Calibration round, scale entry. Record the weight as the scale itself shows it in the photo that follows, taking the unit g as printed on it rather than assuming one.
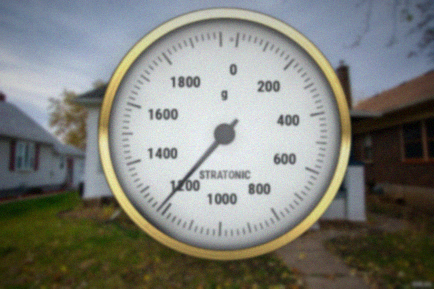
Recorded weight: 1220 g
